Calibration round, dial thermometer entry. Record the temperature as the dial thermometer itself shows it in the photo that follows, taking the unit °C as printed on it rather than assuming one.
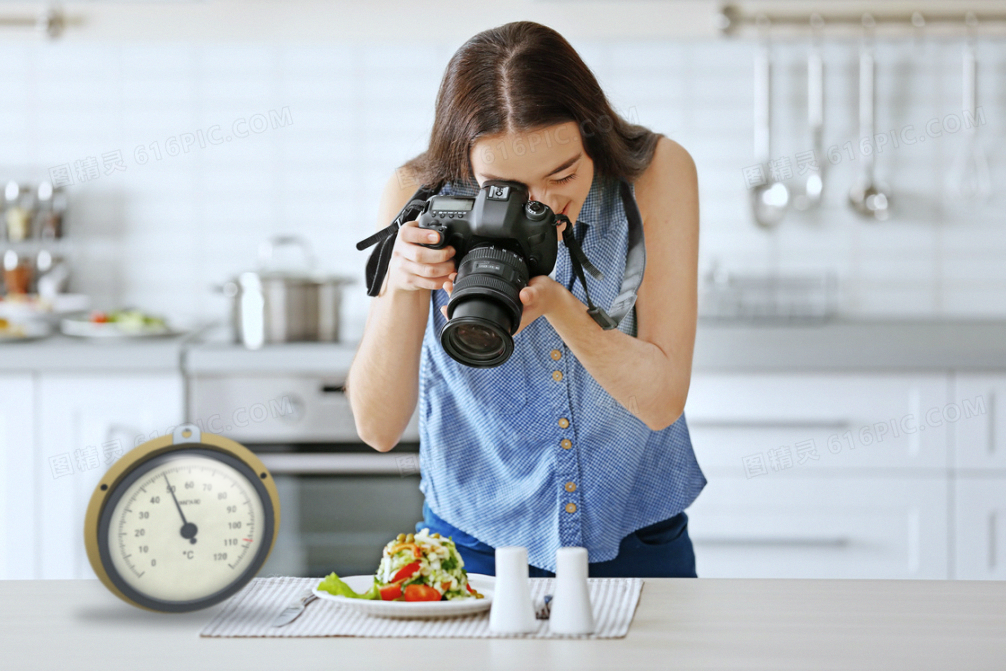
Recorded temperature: 50 °C
